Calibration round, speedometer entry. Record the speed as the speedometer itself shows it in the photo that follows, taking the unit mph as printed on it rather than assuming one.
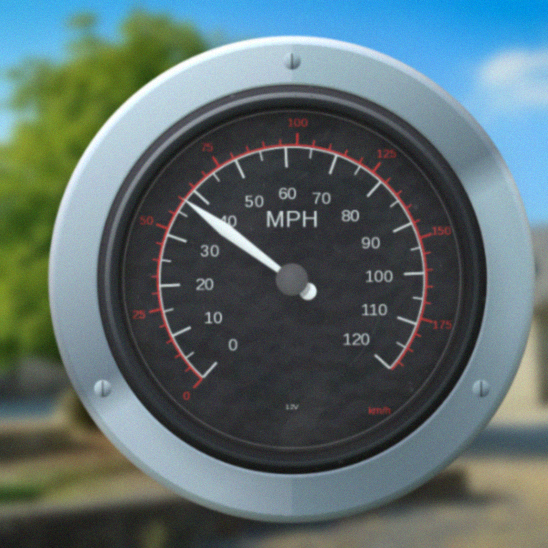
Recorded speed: 37.5 mph
